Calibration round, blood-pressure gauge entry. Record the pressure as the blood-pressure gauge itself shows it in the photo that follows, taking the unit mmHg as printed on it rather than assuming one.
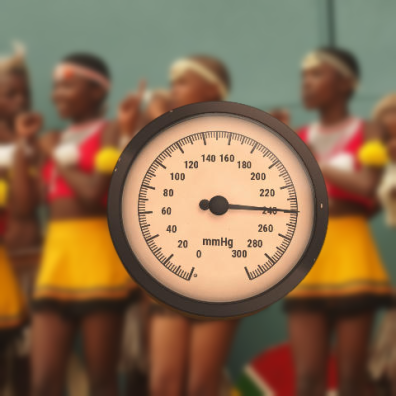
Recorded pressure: 240 mmHg
